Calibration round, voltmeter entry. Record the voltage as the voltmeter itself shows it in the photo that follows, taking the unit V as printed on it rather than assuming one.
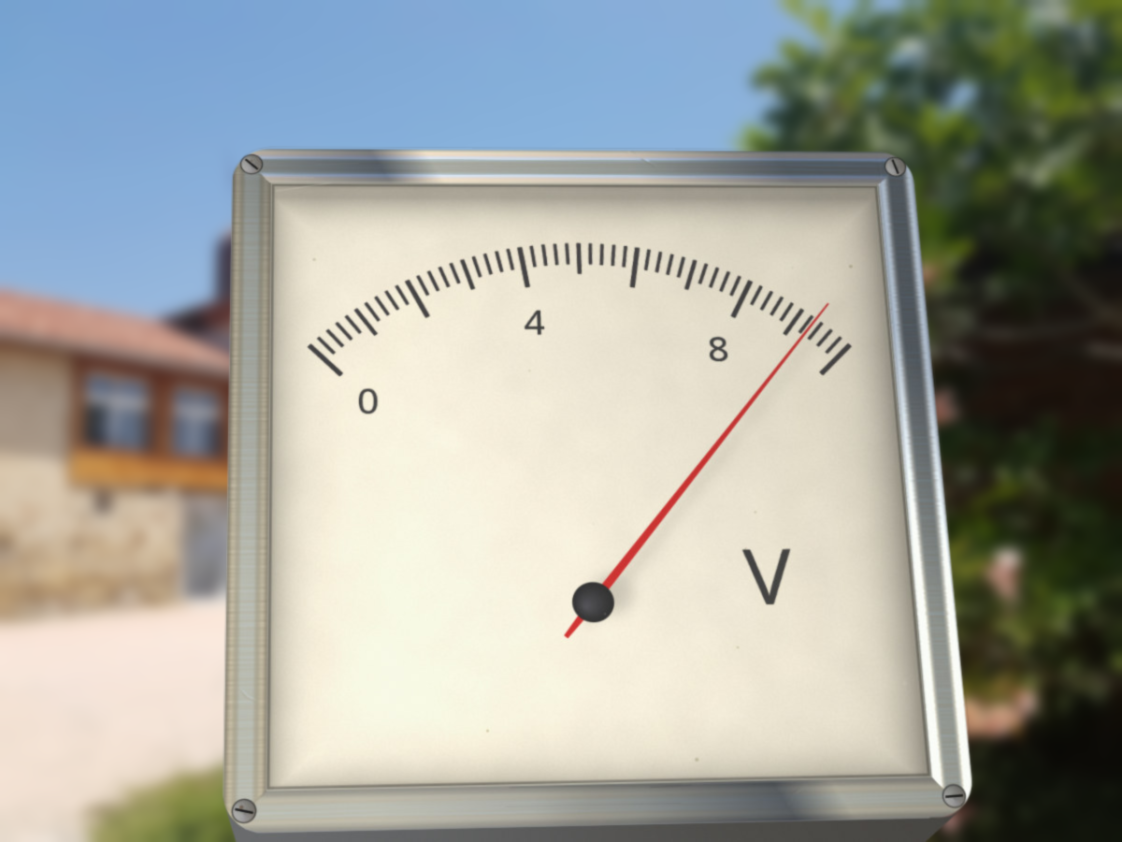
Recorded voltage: 9.3 V
